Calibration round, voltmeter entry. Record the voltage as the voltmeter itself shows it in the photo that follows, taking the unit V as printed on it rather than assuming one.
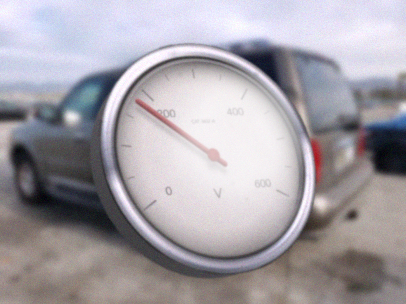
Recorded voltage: 175 V
